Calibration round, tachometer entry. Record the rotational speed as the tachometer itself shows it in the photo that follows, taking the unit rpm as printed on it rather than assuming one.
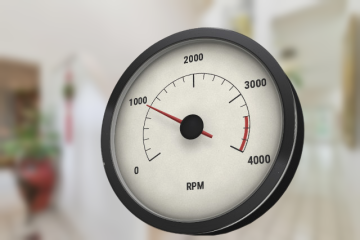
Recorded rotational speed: 1000 rpm
